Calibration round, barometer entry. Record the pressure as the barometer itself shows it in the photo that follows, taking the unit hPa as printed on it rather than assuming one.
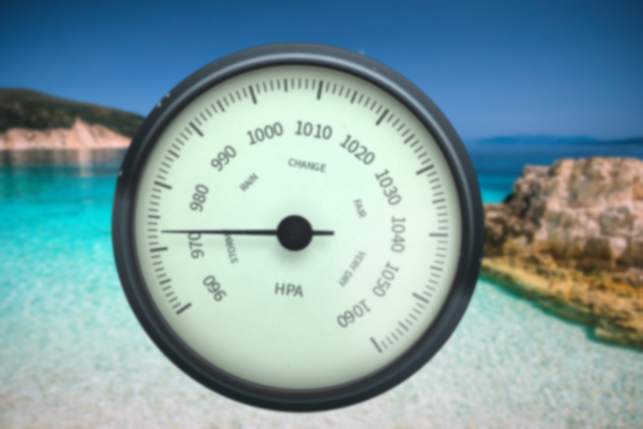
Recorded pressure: 973 hPa
